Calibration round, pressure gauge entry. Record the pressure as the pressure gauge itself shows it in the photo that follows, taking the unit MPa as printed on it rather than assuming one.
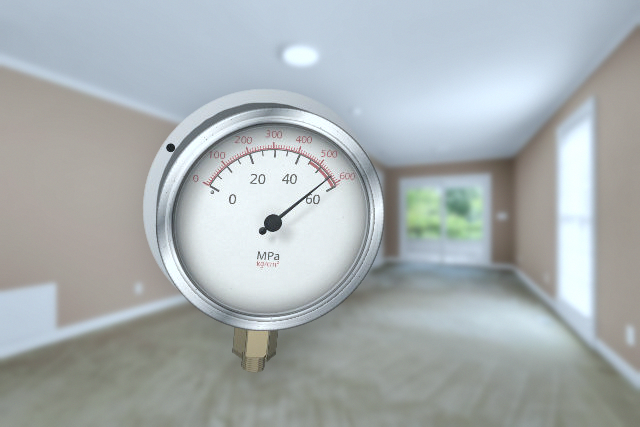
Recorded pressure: 55 MPa
